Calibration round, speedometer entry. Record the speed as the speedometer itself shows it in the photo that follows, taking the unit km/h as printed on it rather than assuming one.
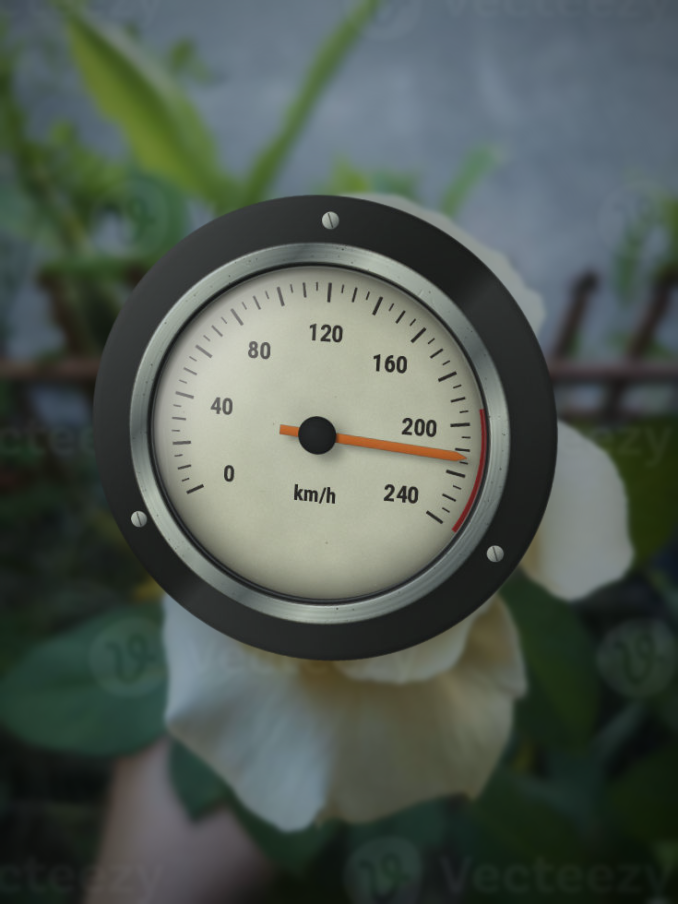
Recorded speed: 212.5 km/h
